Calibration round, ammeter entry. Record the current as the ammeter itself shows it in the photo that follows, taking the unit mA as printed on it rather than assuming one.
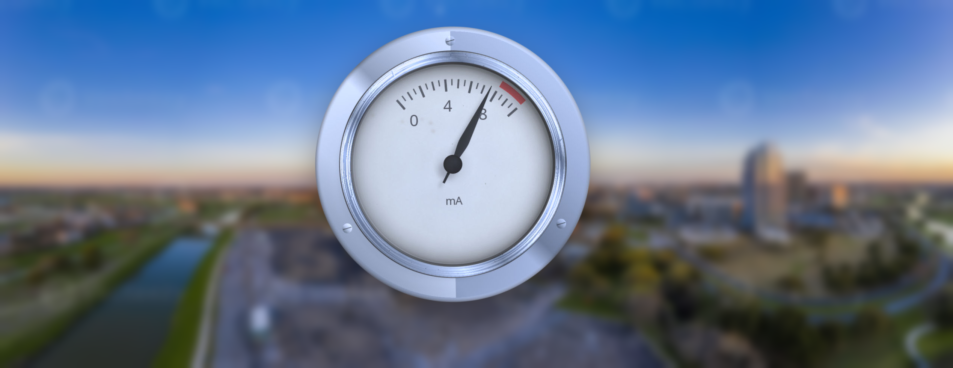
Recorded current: 7.5 mA
